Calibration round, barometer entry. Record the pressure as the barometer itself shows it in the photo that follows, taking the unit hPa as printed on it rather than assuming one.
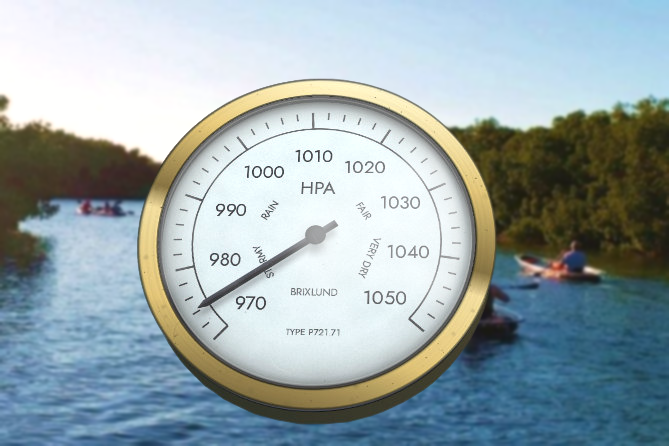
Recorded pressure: 974 hPa
